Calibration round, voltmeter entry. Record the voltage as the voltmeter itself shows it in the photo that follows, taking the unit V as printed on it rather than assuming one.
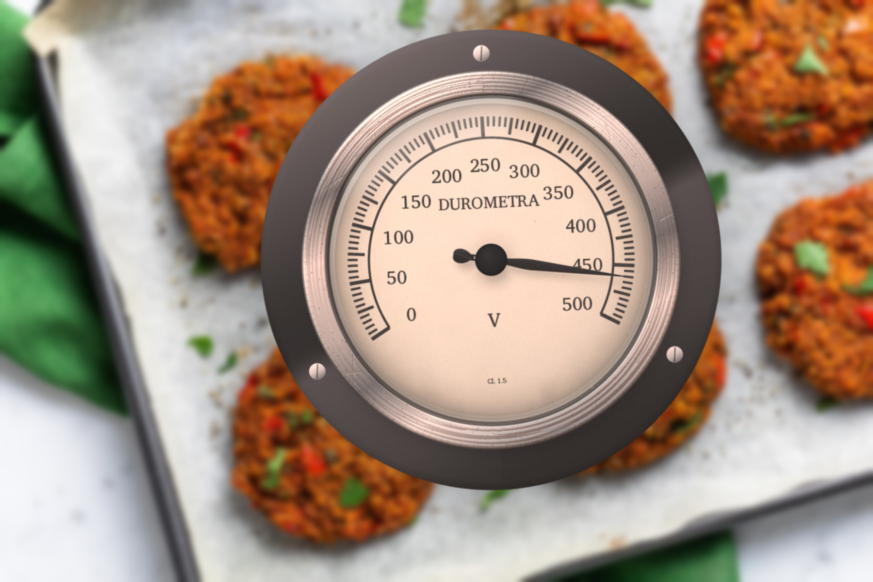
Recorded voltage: 460 V
